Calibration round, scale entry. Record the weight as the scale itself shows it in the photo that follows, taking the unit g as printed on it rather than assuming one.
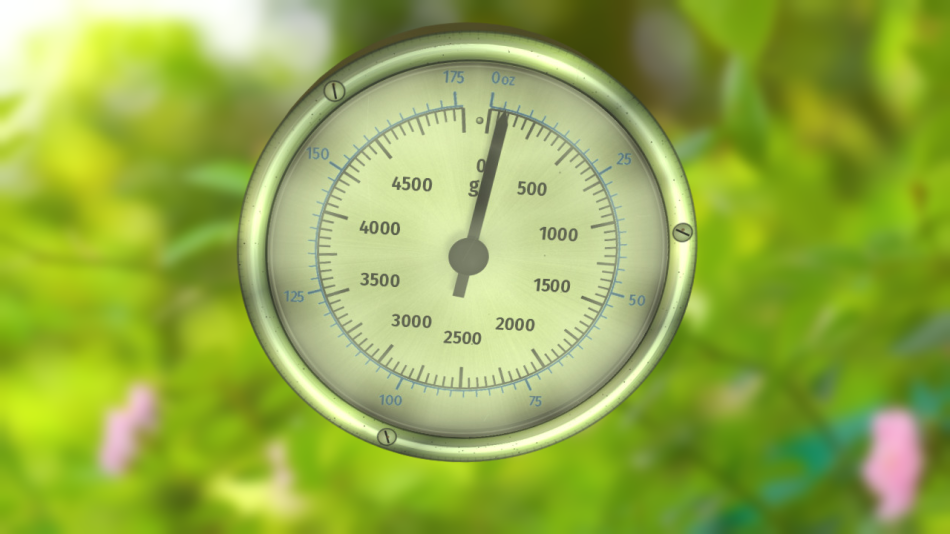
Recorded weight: 75 g
